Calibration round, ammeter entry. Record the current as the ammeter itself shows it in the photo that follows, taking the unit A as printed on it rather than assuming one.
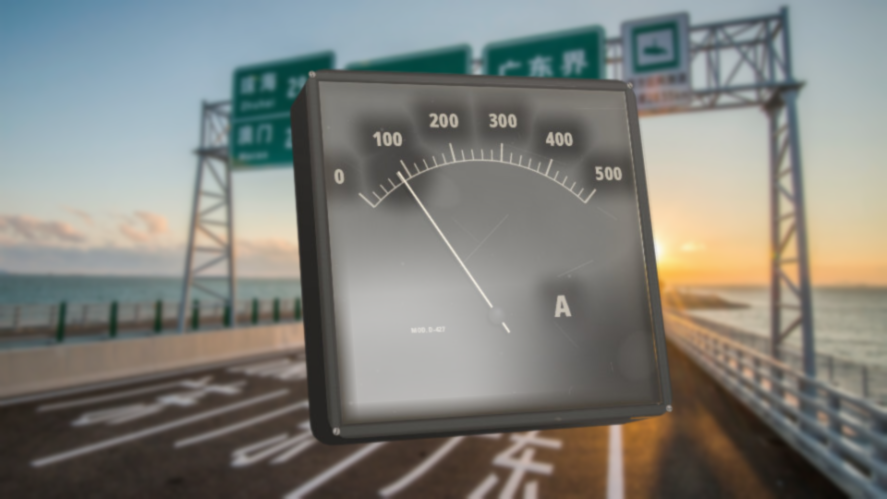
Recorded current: 80 A
